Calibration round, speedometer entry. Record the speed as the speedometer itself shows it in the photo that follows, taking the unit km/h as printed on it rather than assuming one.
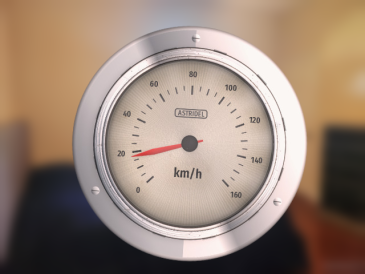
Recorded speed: 17.5 km/h
